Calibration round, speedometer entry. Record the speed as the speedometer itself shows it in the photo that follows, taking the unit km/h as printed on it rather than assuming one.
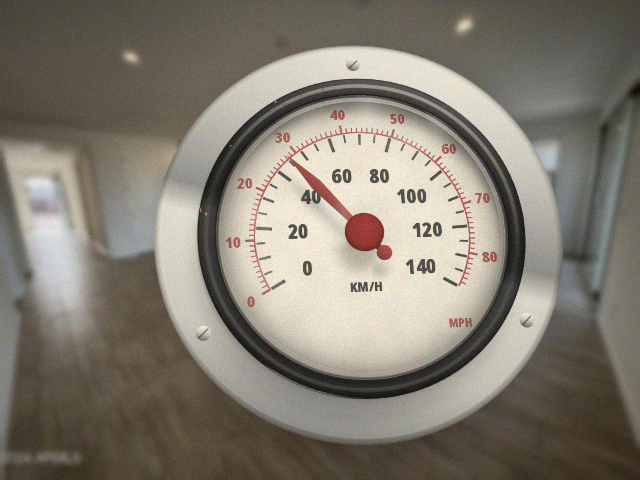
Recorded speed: 45 km/h
